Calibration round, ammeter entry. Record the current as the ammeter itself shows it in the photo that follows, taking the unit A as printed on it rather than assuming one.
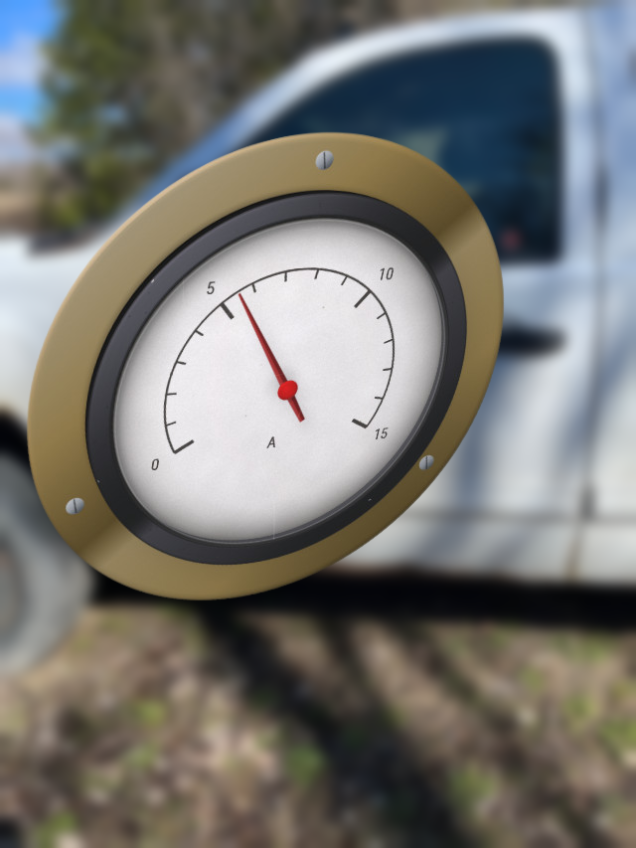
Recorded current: 5.5 A
